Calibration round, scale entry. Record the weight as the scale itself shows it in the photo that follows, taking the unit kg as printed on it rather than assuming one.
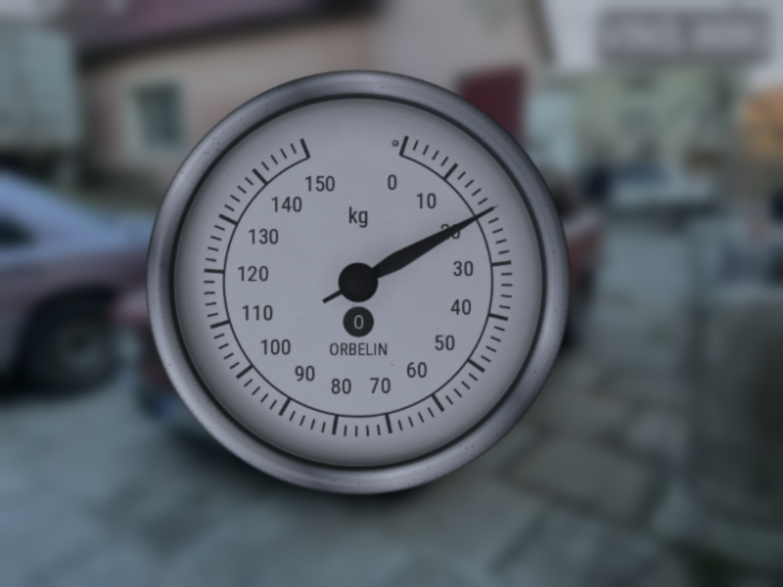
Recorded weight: 20 kg
